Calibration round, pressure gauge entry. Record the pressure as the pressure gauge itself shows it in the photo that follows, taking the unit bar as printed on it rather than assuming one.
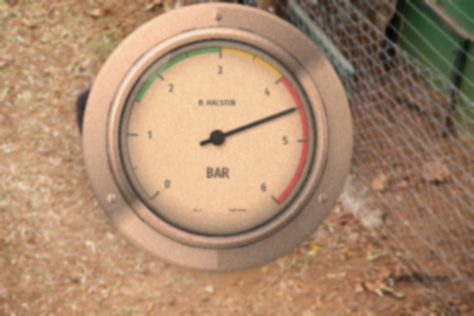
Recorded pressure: 4.5 bar
